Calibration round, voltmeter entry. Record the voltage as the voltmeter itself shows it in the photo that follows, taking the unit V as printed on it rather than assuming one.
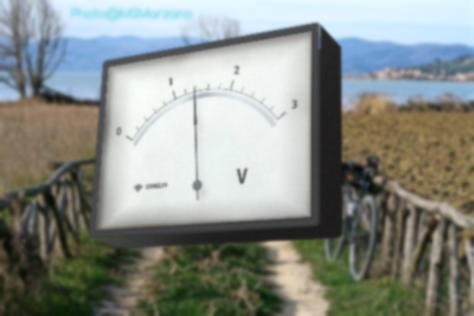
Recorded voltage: 1.4 V
